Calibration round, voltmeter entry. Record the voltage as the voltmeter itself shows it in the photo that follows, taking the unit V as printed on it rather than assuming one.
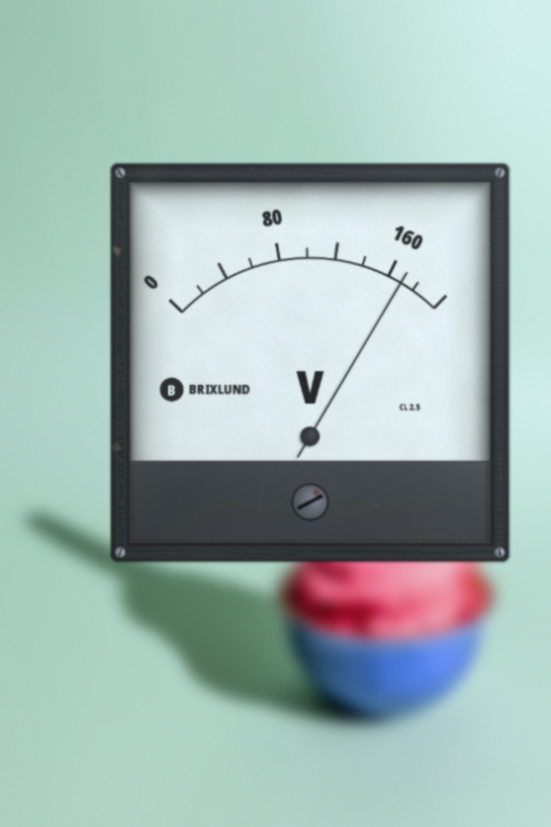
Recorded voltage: 170 V
